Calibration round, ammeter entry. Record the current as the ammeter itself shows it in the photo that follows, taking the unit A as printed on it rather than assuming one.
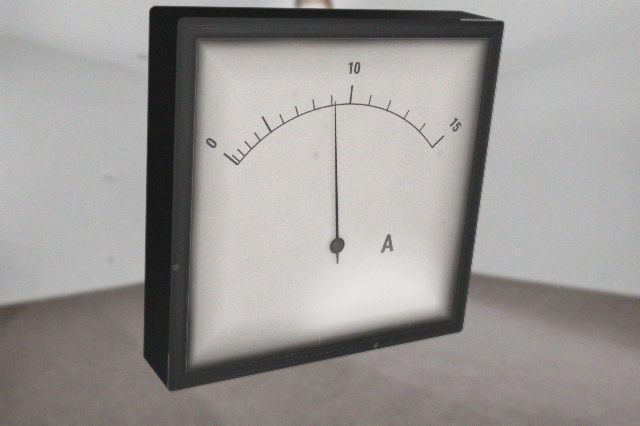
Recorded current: 9 A
